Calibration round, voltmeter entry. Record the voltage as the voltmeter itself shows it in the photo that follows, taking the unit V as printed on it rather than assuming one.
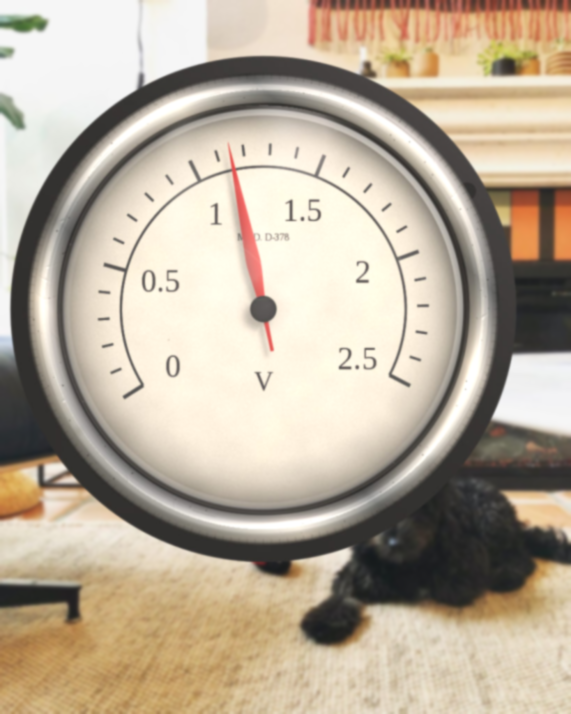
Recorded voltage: 1.15 V
